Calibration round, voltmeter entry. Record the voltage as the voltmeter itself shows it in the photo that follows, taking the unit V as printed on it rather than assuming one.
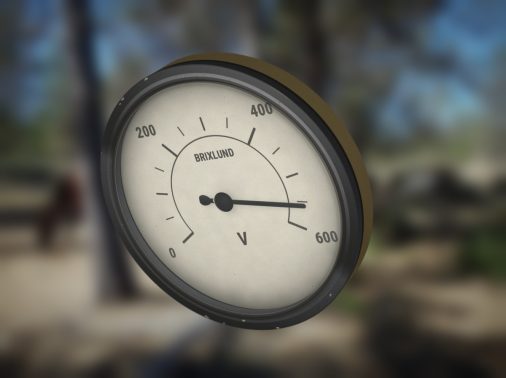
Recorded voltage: 550 V
